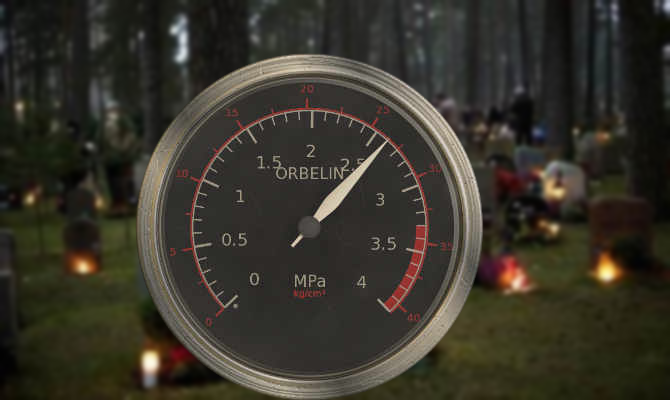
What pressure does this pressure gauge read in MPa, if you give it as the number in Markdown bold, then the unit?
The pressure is **2.6** MPa
